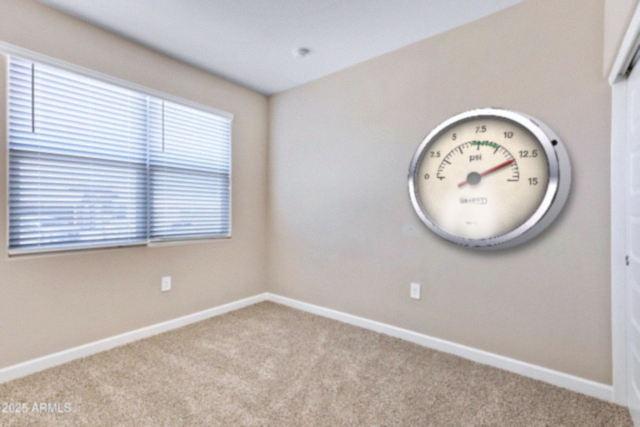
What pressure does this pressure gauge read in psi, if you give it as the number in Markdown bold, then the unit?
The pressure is **12.5** psi
